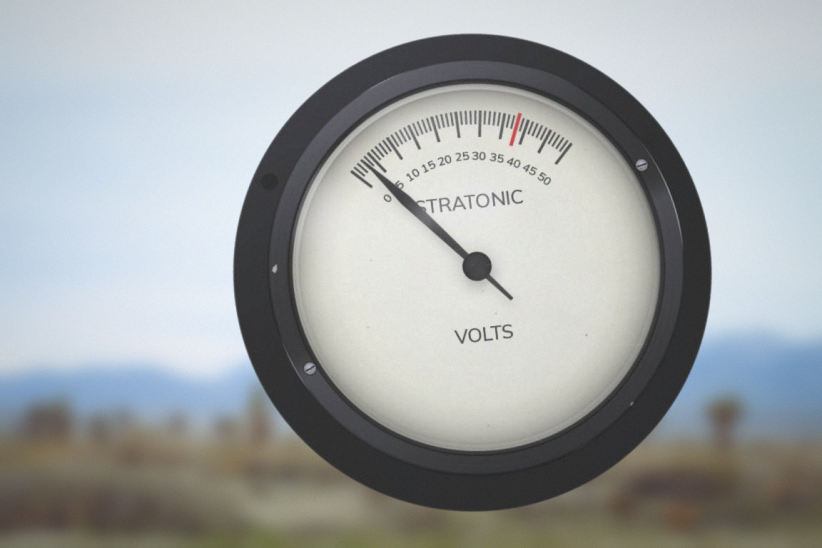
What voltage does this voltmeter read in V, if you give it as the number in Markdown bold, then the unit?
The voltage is **3** V
